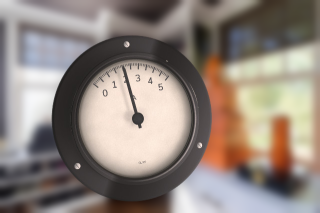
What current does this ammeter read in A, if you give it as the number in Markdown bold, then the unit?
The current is **2** A
